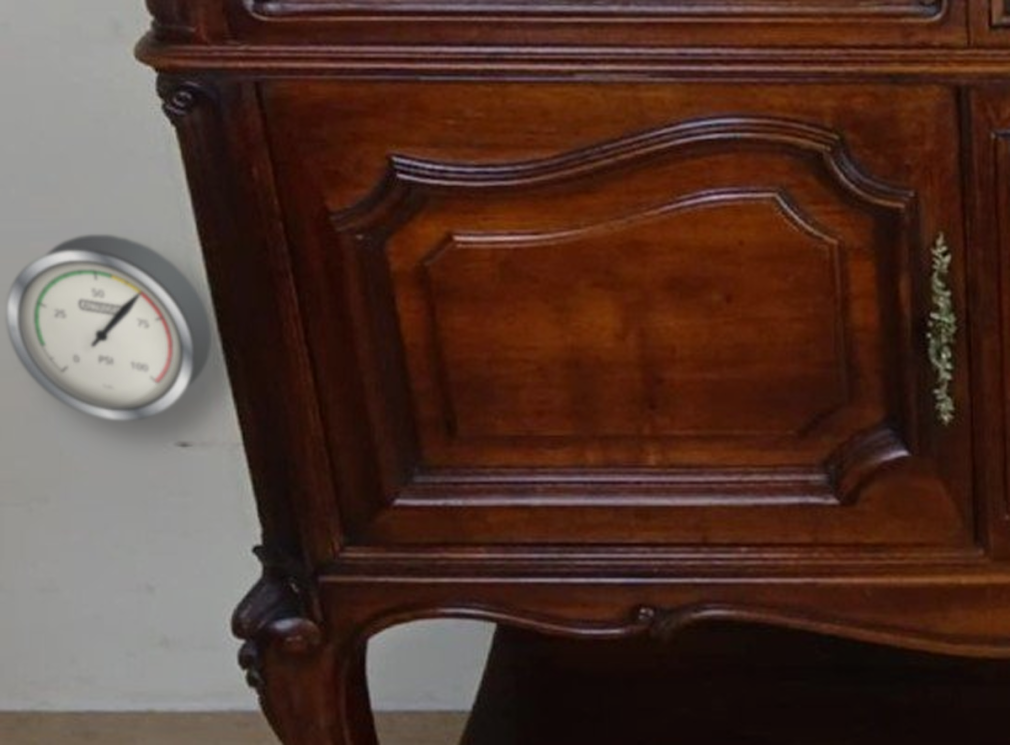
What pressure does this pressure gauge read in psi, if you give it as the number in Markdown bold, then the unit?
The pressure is **65** psi
